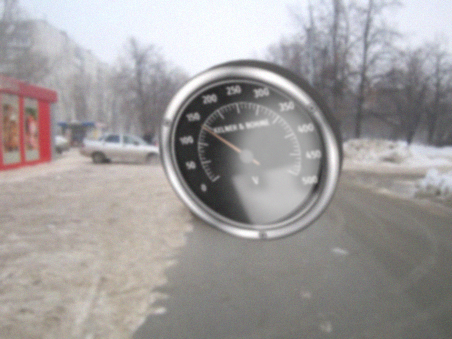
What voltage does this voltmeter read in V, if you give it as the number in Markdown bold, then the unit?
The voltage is **150** V
